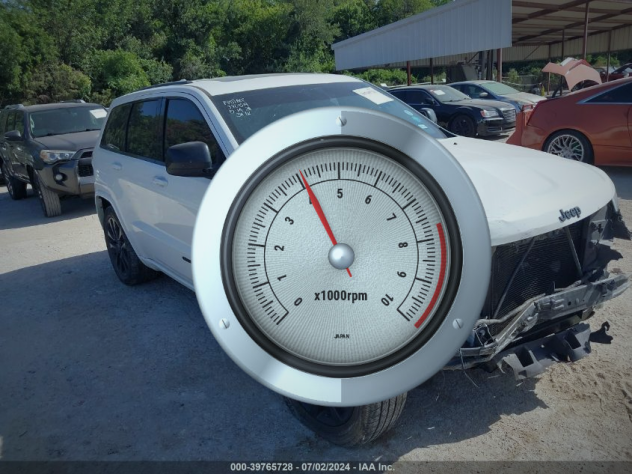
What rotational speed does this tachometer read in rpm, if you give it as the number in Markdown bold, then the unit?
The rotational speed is **4100** rpm
